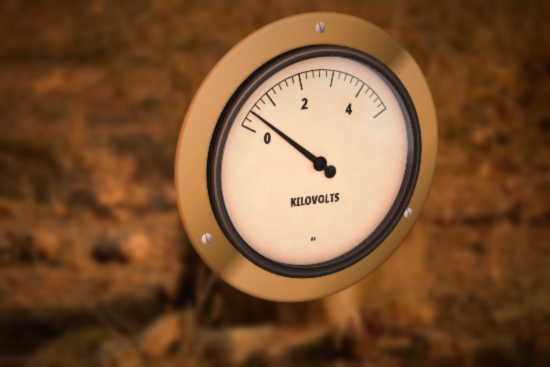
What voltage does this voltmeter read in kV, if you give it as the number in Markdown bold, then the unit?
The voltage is **0.4** kV
